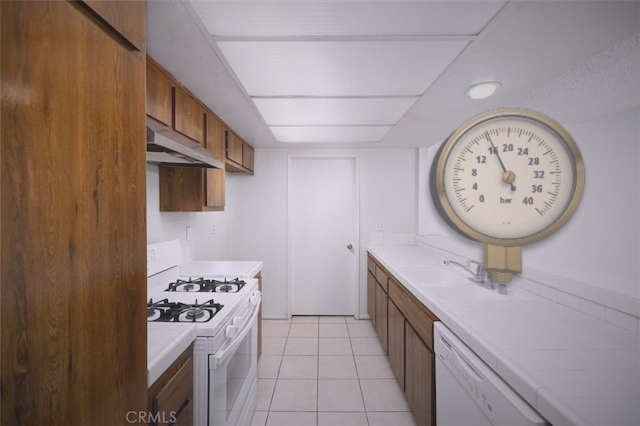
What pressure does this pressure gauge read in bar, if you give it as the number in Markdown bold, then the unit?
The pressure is **16** bar
